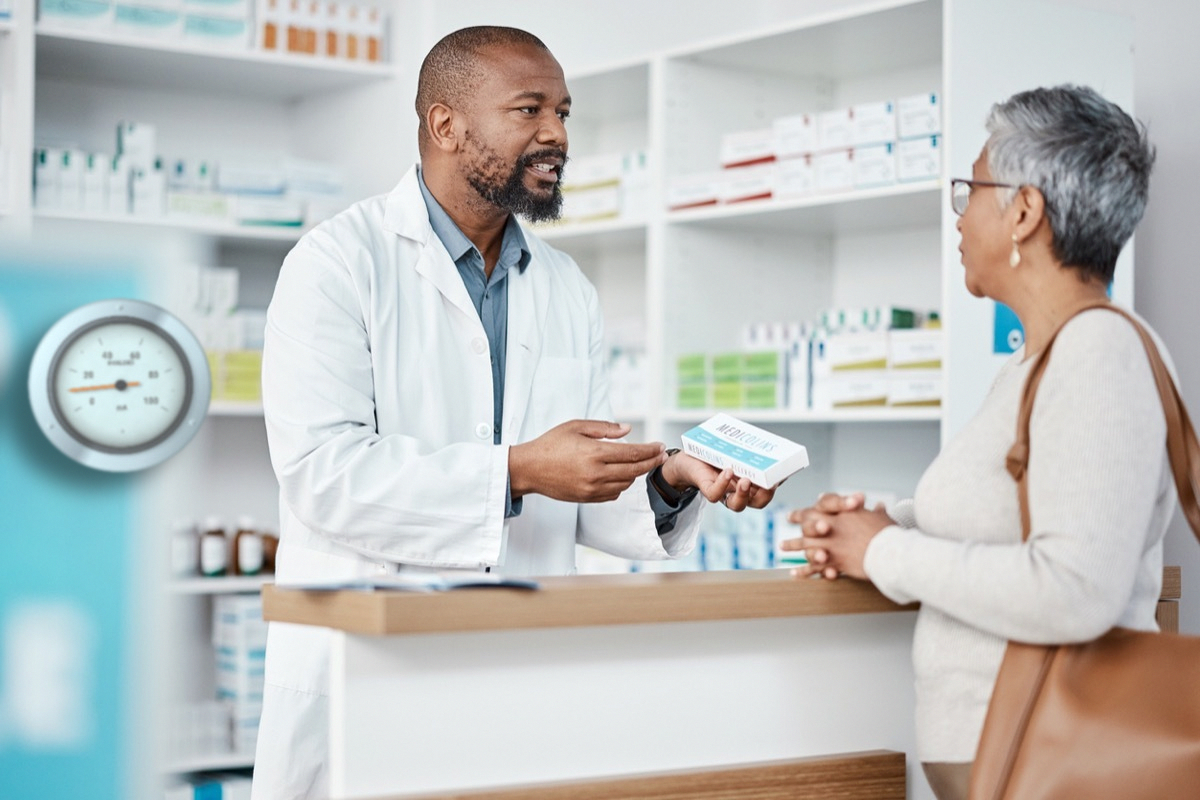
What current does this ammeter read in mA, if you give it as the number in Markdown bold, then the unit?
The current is **10** mA
